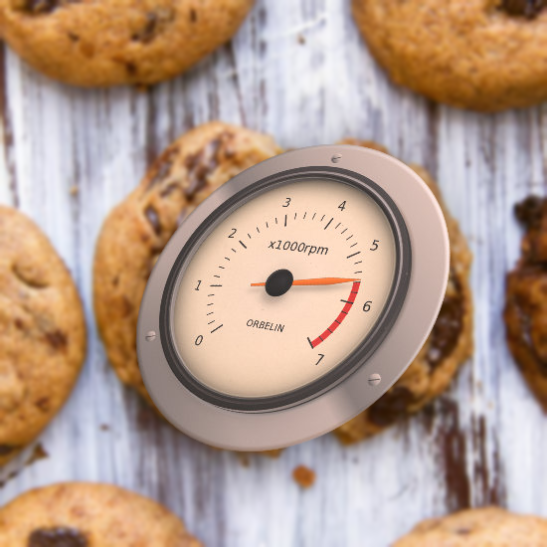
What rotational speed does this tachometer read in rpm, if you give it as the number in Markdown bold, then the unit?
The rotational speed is **5600** rpm
